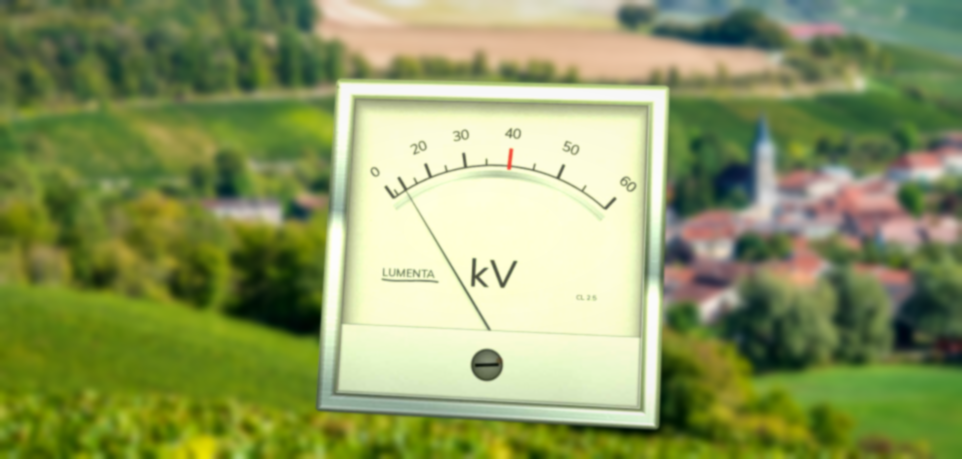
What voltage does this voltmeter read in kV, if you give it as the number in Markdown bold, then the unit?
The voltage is **10** kV
